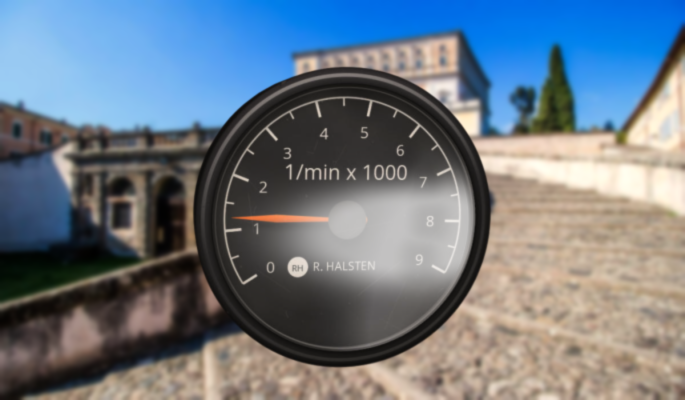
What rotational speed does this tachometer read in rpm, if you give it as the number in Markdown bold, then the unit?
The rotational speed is **1250** rpm
